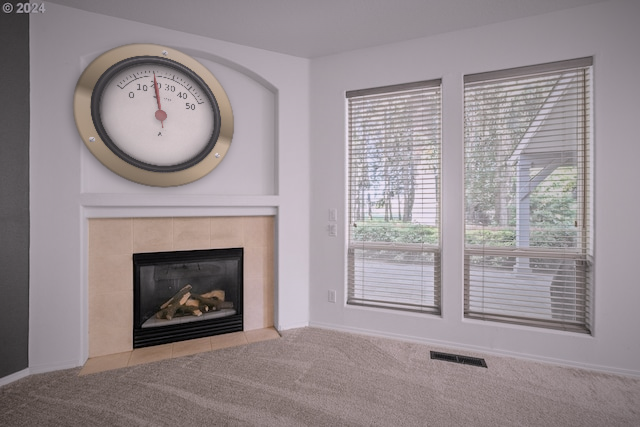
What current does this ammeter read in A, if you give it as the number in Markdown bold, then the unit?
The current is **20** A
